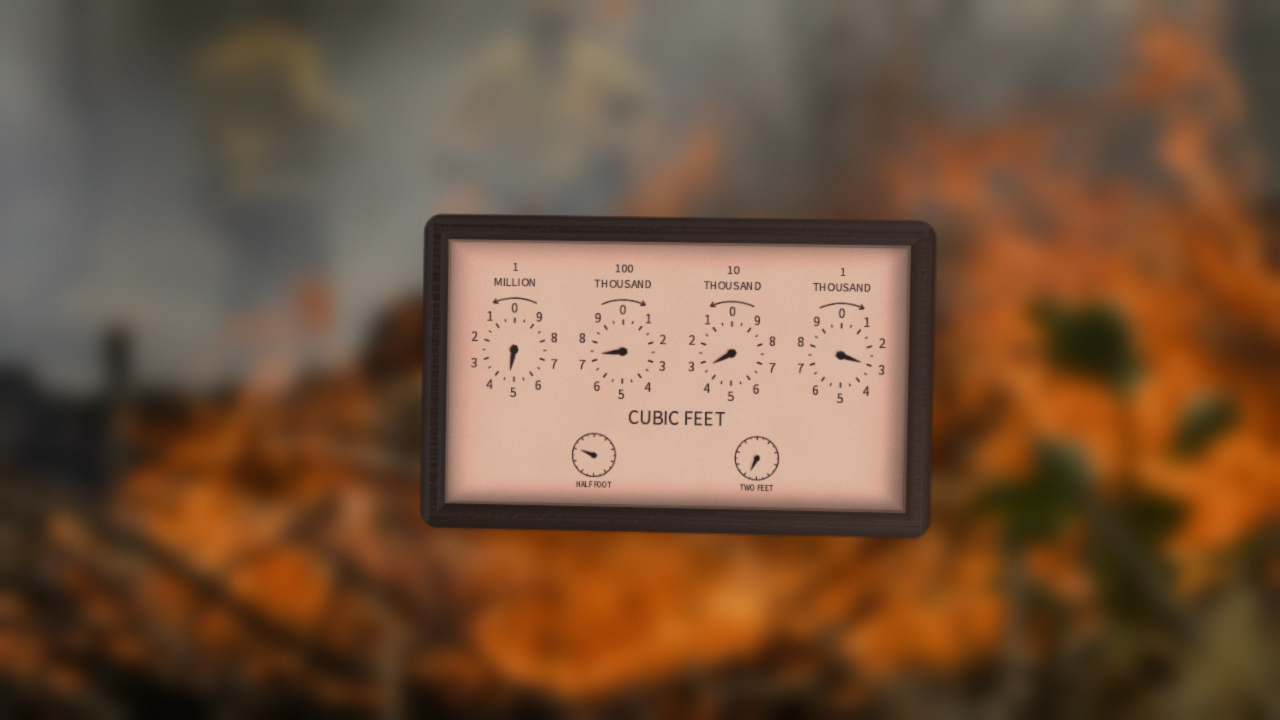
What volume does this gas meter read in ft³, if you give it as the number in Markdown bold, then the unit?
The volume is **473300** ft³
